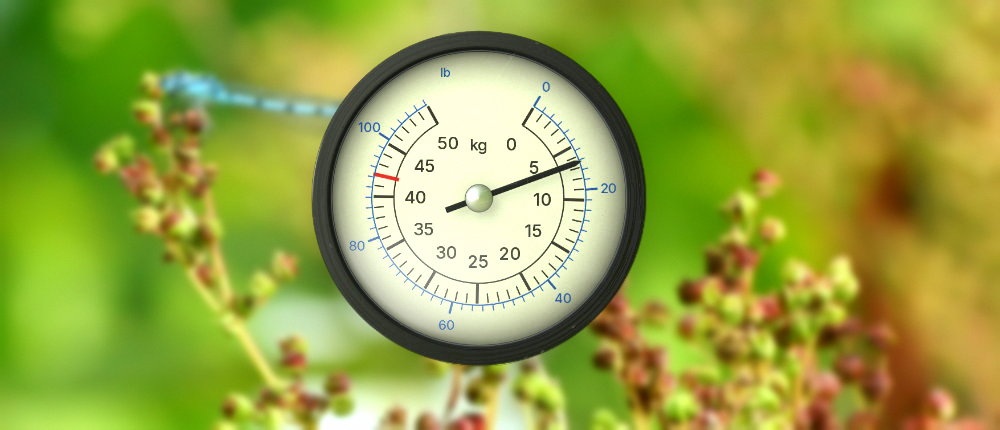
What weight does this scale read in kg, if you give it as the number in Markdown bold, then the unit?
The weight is **6.5** kg
